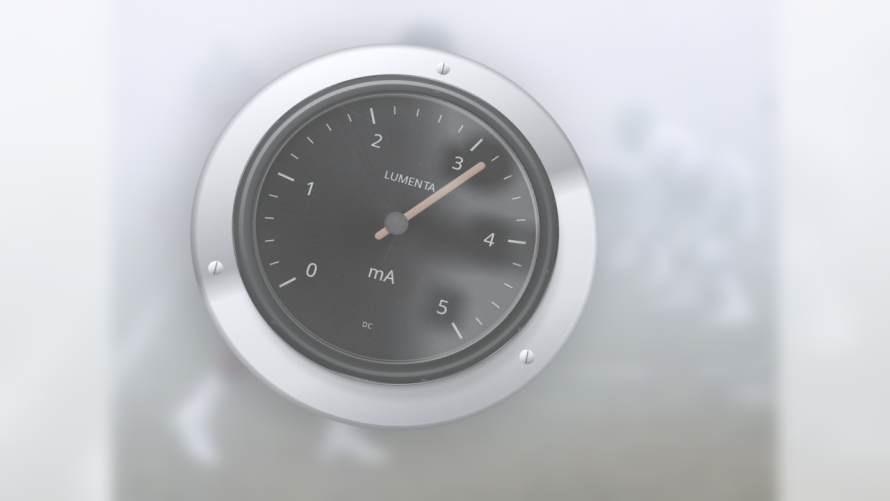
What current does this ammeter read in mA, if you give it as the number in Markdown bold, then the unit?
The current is **3.2** mA
